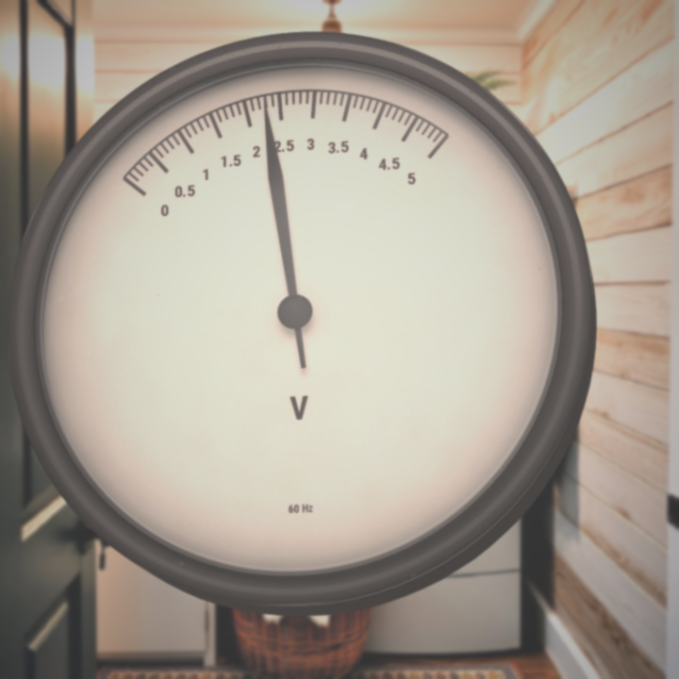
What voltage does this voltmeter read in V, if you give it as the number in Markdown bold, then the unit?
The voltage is **2.3** V
